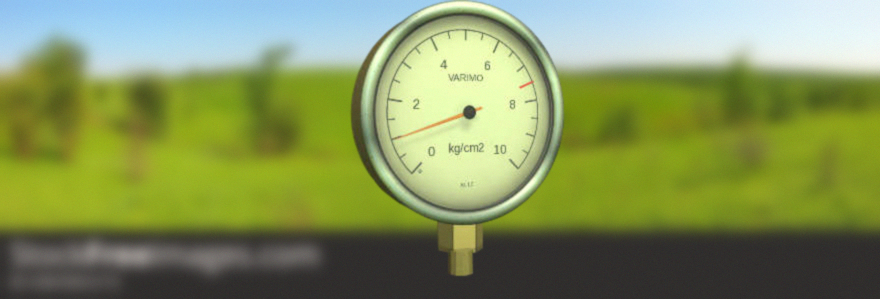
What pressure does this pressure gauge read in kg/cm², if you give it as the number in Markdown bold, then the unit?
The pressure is **1** kg/cm²
